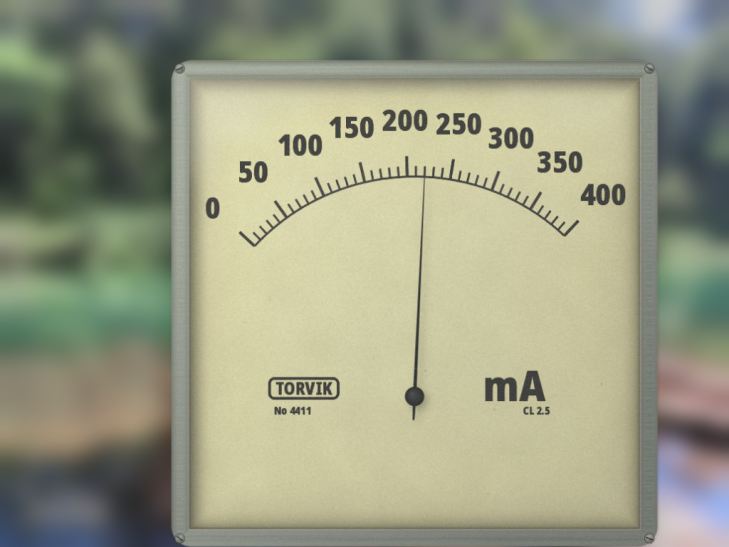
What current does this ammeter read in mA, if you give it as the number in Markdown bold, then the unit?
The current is **220** mA
